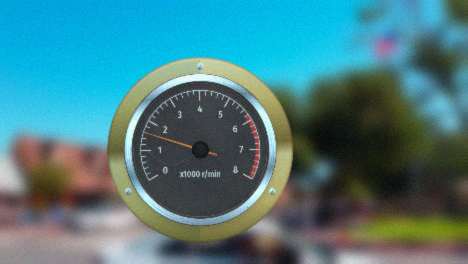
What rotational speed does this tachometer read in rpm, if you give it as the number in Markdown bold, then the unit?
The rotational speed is **1600** rpm
